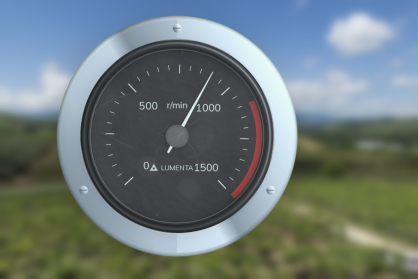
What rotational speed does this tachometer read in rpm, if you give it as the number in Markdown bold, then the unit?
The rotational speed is **900** rpm
